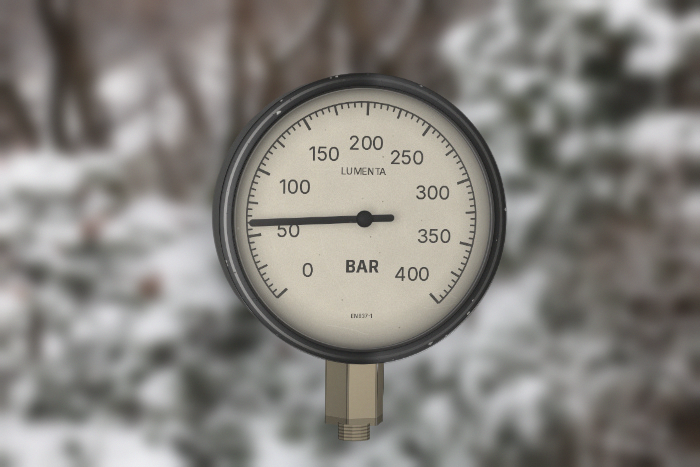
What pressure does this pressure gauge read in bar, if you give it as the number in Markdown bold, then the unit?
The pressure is **60** bar
